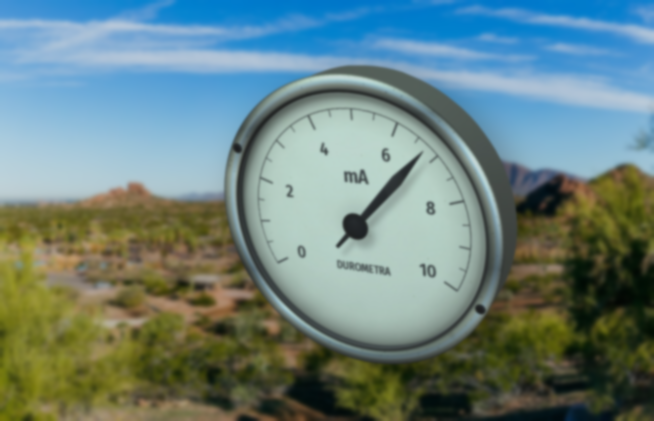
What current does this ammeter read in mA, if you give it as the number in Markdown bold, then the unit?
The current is **6.75** mA
